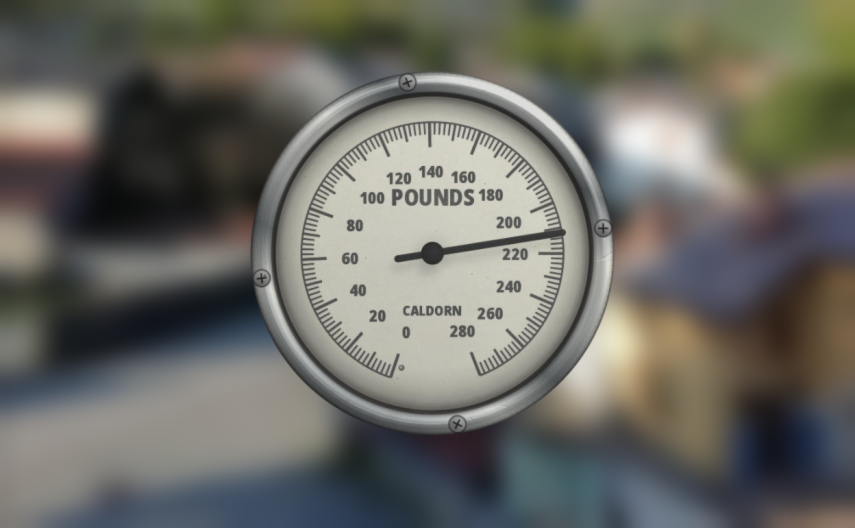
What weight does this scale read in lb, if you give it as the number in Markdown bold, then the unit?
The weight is **212** lb
